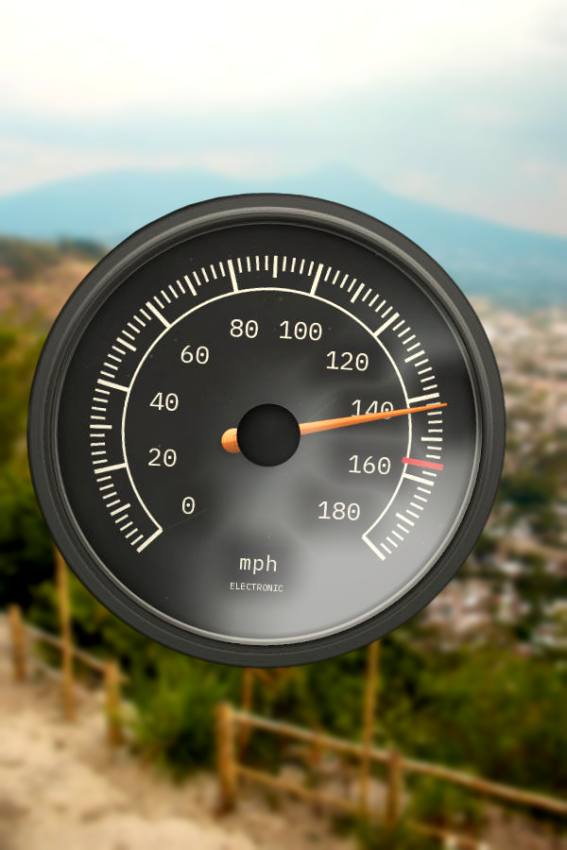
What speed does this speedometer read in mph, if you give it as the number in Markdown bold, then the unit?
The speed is **142** mph
